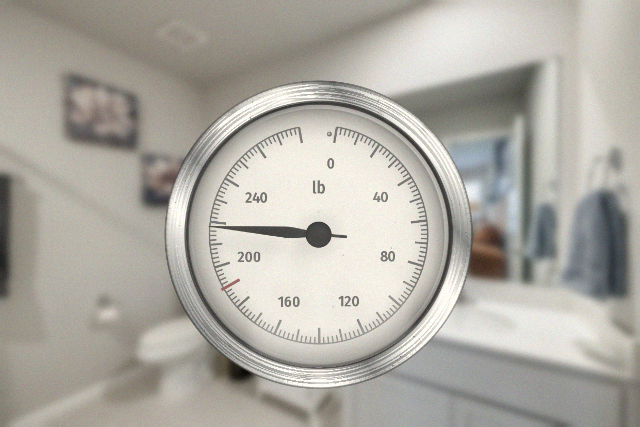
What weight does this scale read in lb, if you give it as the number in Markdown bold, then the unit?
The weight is **218** lb
